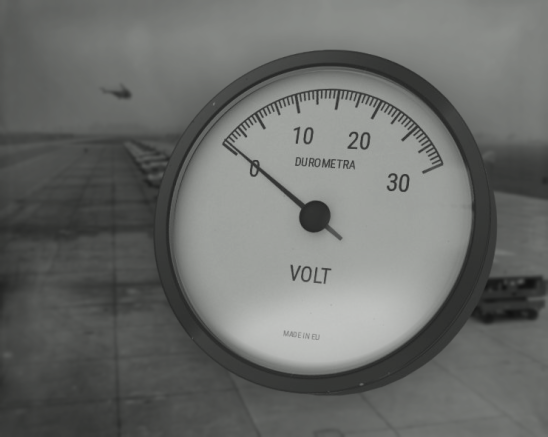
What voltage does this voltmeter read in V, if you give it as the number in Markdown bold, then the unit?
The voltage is **0.5** V
